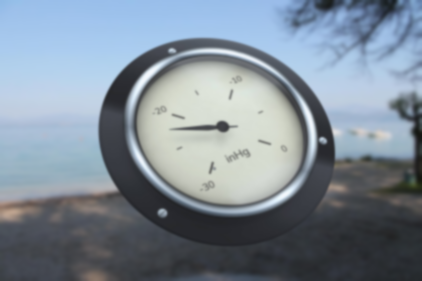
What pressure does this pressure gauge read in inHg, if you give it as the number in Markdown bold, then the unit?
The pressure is **-22.5** inHg
